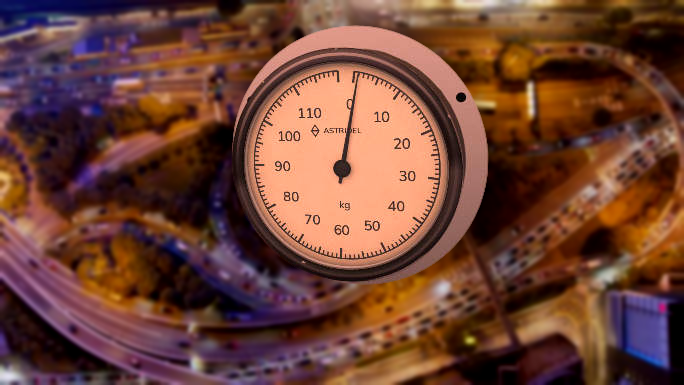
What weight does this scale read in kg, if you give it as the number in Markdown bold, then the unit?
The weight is **1** kg
